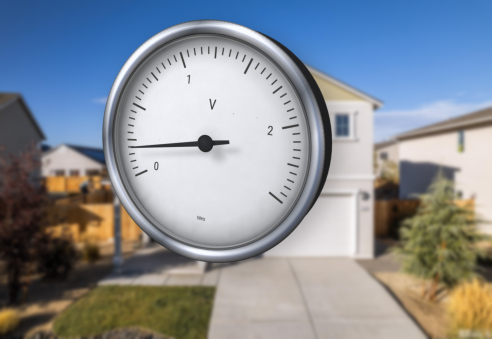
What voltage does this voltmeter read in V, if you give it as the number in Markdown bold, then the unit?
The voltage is **0.2** V
